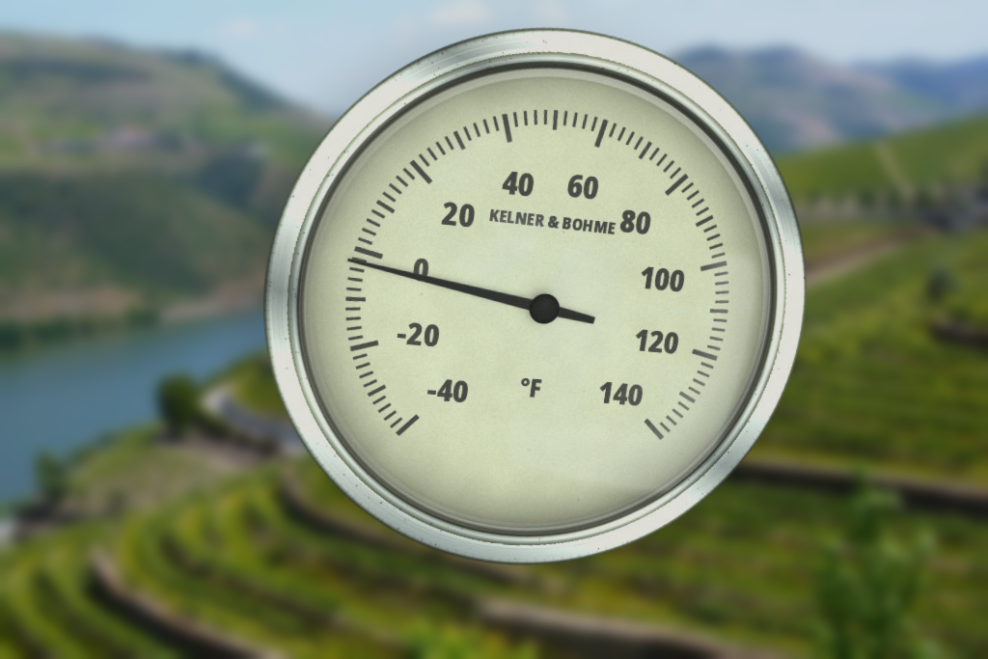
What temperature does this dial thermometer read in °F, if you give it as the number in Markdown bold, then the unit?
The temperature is **-2** °F
